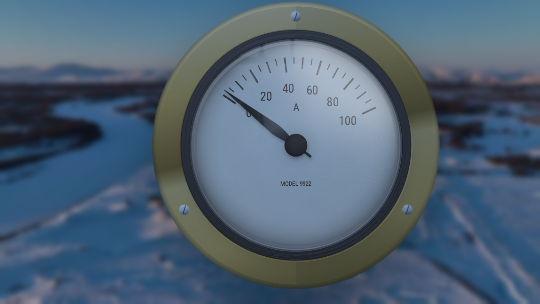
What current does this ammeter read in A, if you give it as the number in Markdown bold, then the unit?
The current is **2.5** A
